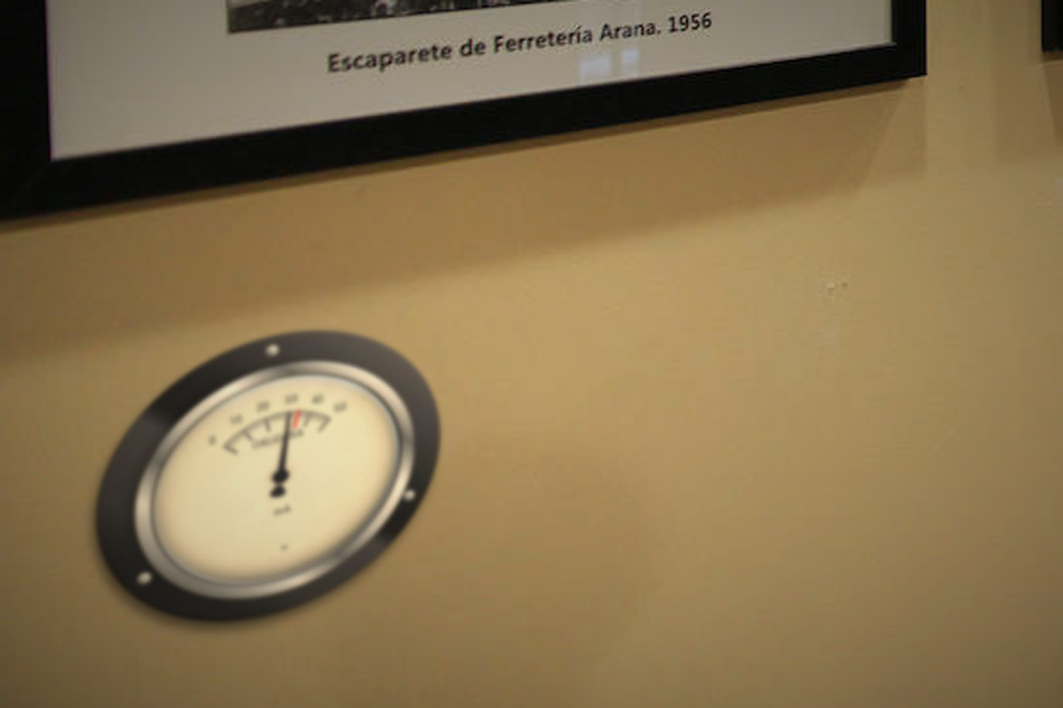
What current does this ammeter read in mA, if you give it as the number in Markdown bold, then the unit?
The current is **30** mA
